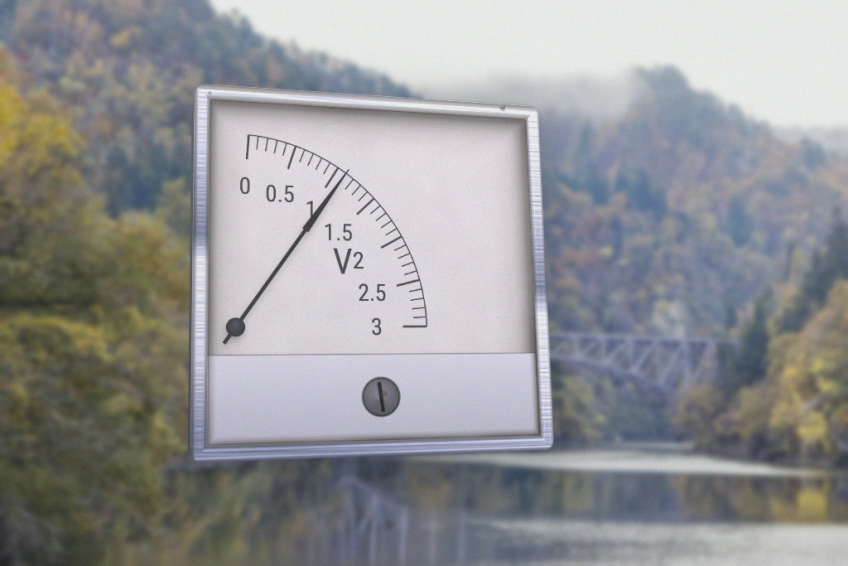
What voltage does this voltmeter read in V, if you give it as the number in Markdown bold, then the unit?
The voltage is **1.1** V
